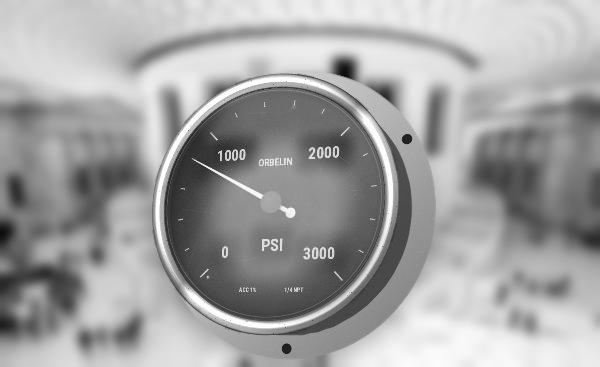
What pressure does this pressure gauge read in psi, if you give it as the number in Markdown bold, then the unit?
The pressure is **800** psi
